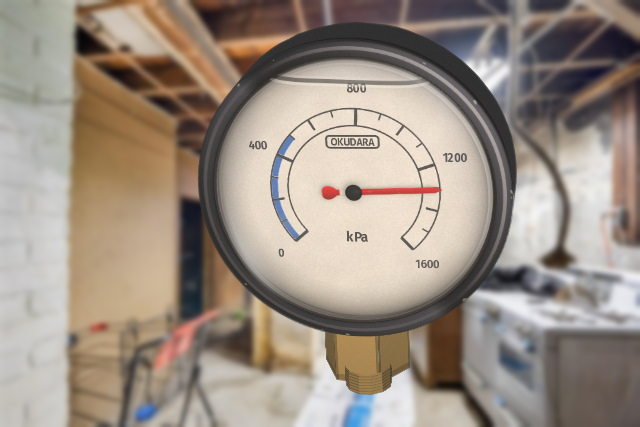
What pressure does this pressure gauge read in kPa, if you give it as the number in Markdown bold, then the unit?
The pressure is **1300** kPa
